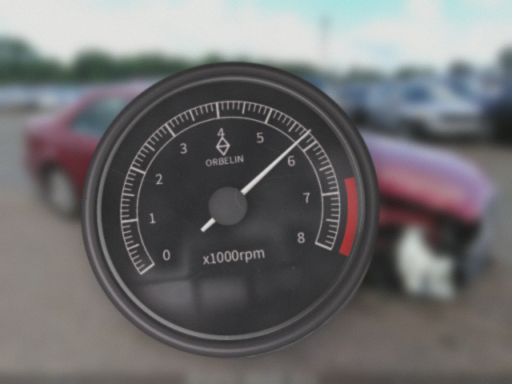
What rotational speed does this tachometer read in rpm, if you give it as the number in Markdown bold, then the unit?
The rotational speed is **5800** rpm
